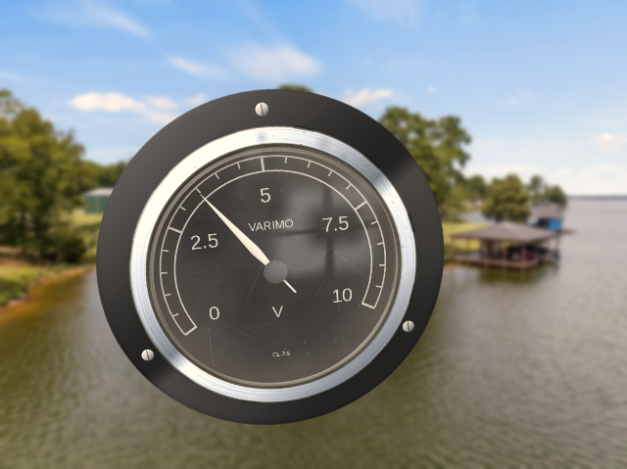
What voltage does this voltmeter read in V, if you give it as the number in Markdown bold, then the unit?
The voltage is **3.5** V
